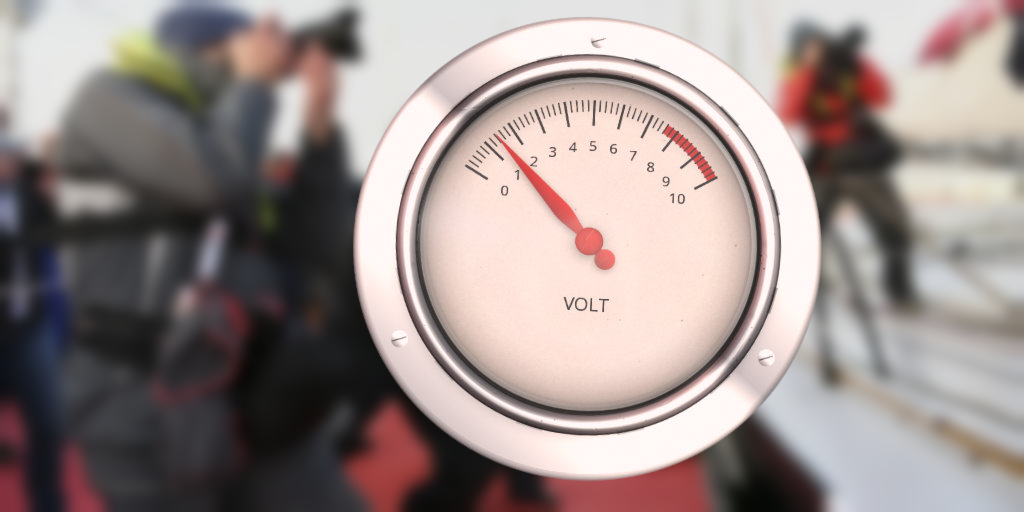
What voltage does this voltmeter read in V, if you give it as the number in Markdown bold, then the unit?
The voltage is **1.4** V
